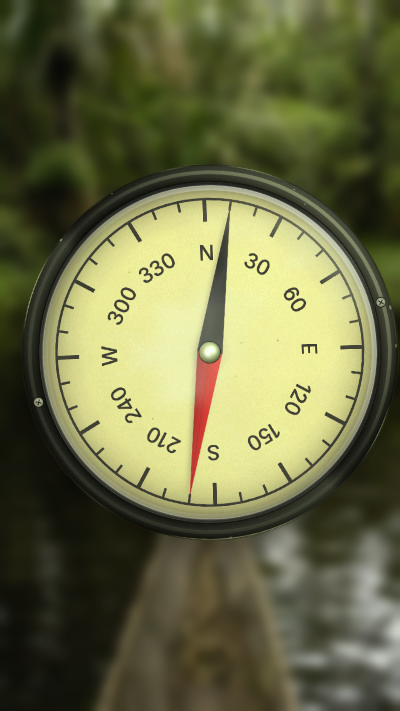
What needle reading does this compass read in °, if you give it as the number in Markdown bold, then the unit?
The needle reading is **190** °
